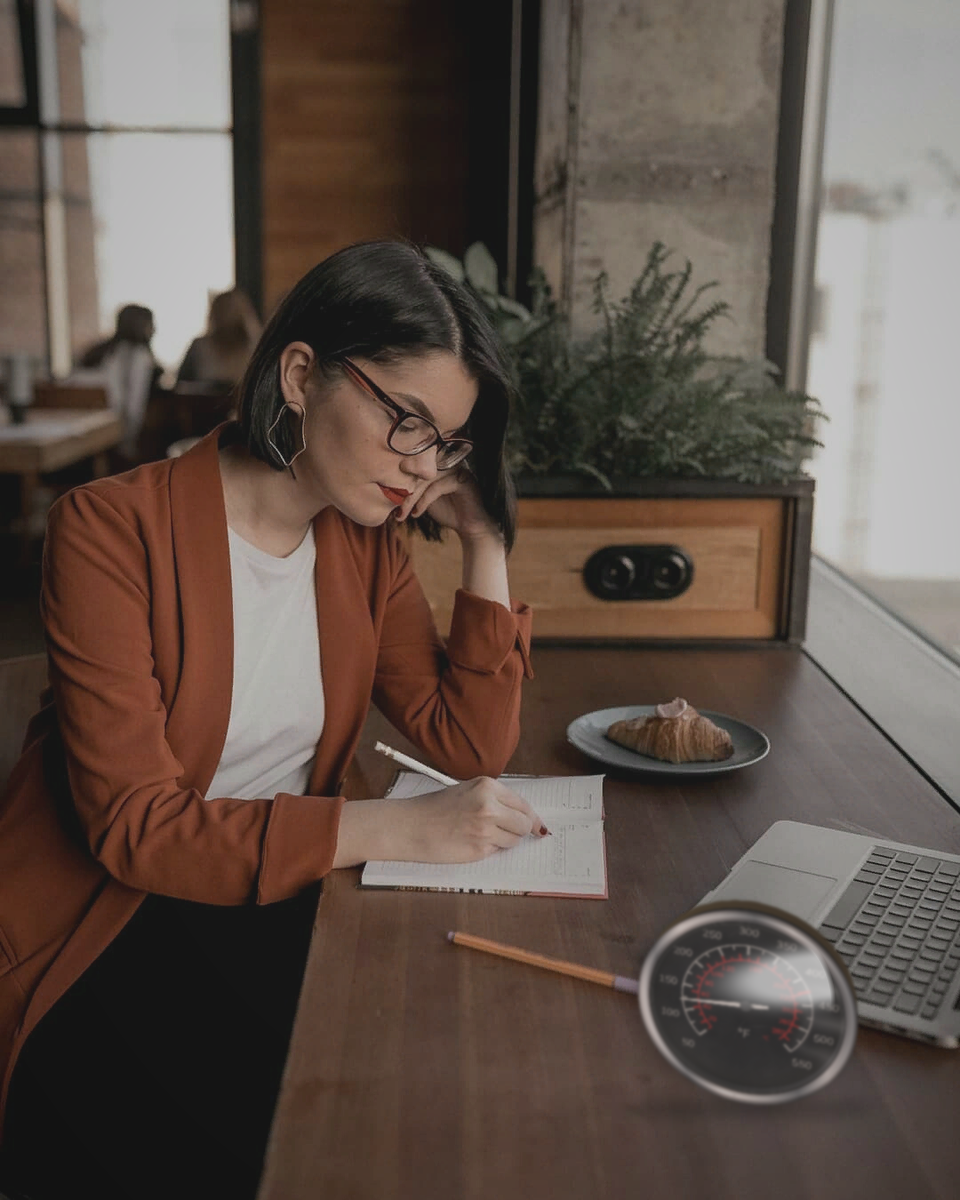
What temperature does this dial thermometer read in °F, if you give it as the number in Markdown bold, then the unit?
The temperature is **125** °F
